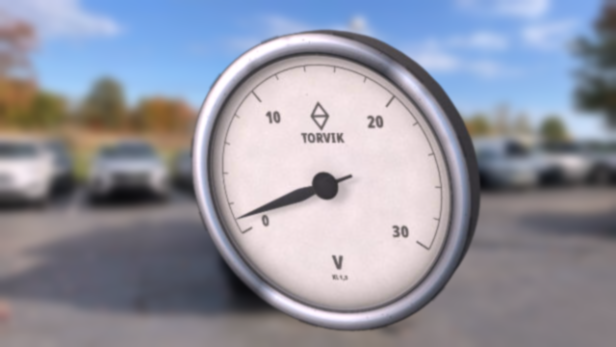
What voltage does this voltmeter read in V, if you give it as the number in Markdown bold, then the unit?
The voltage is **1** V
